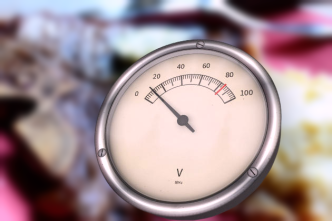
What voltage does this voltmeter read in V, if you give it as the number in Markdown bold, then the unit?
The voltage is **10** V
